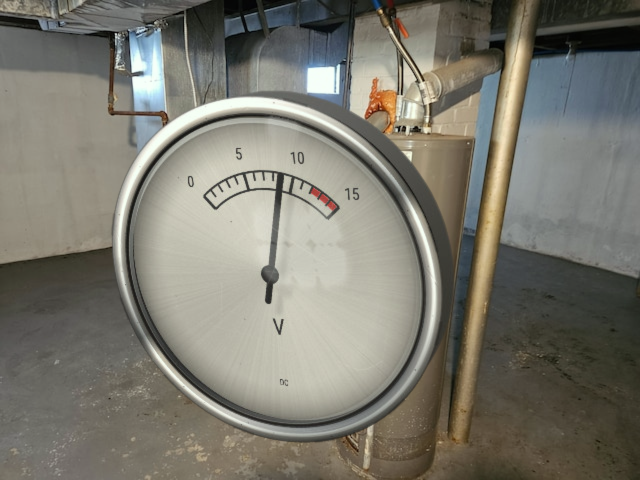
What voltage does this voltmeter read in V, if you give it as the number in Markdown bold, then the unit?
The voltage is **9** V
